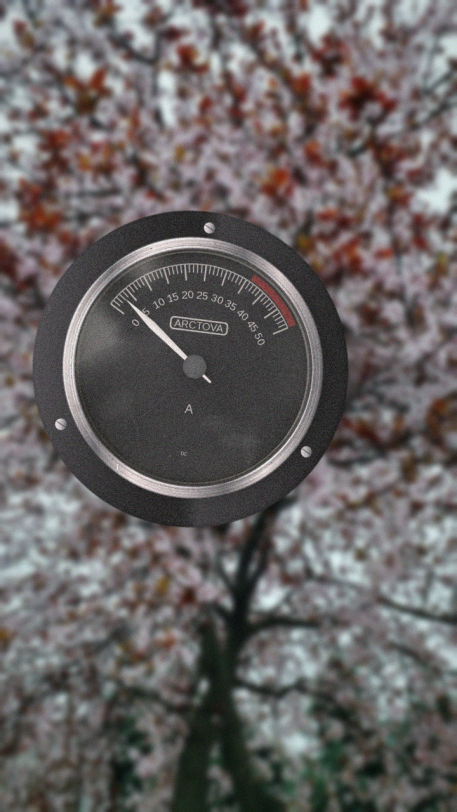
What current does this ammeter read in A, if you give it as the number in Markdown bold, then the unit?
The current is **3** A
